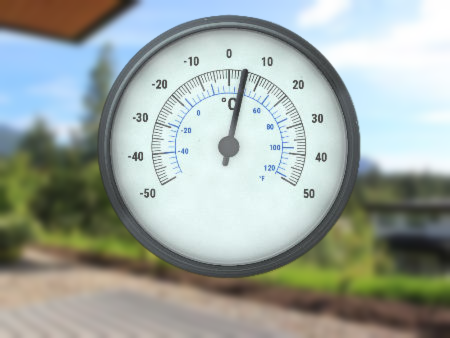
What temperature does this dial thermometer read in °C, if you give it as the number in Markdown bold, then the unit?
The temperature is **5** °C
